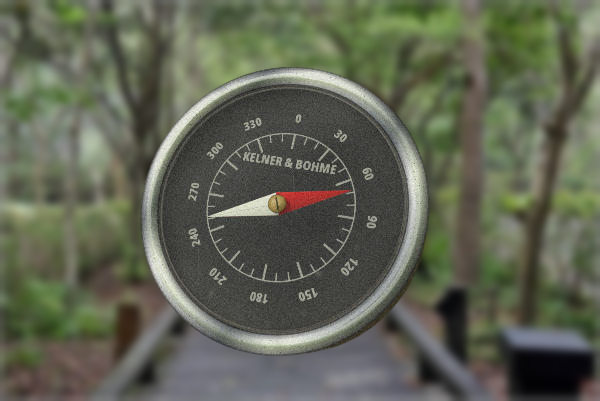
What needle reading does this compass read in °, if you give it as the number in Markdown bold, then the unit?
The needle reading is **70** °
